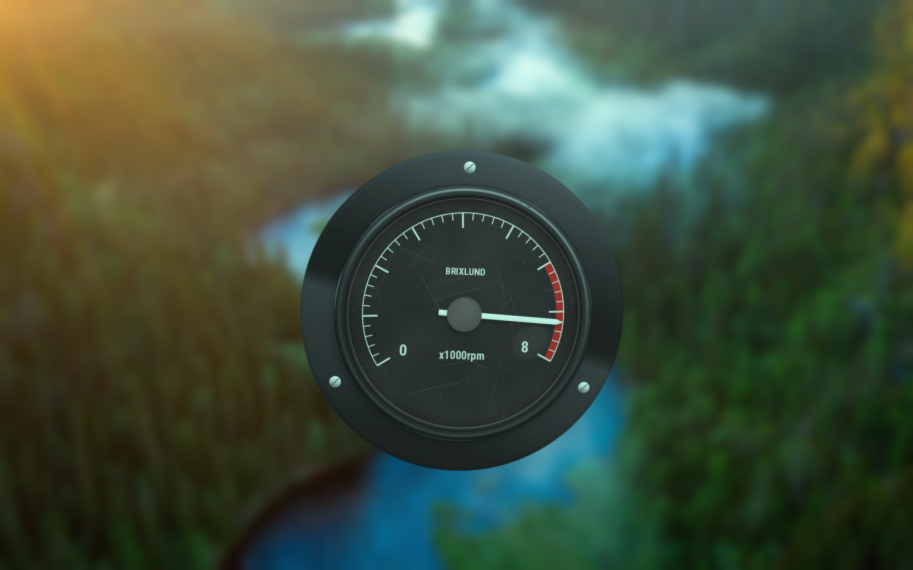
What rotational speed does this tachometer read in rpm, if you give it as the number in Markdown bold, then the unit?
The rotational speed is **7200** rpm
